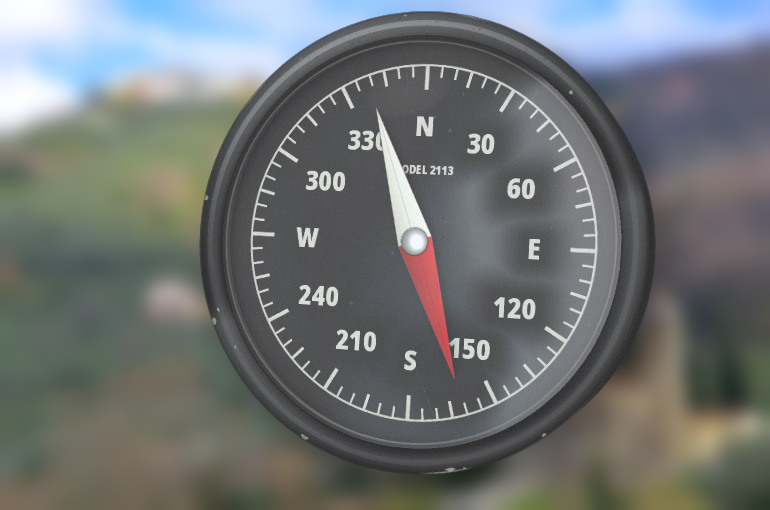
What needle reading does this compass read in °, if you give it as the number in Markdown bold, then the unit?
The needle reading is **160** °
